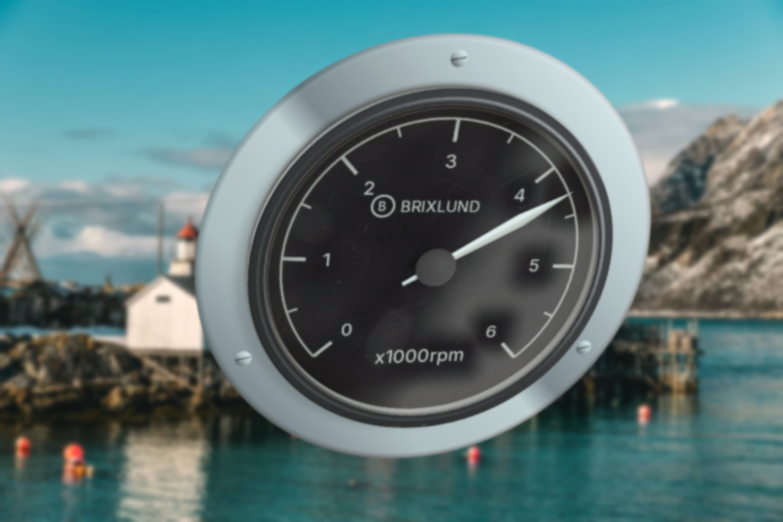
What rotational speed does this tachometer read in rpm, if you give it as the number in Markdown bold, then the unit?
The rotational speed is **4250** rpm
